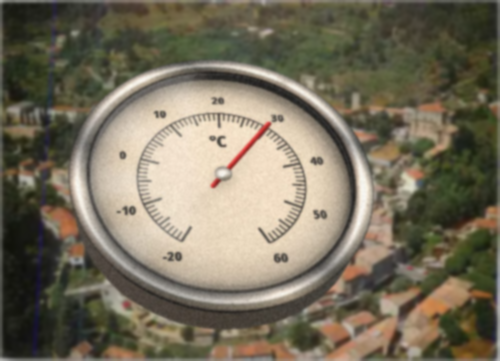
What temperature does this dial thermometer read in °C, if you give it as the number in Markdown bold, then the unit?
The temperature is **30** °C
